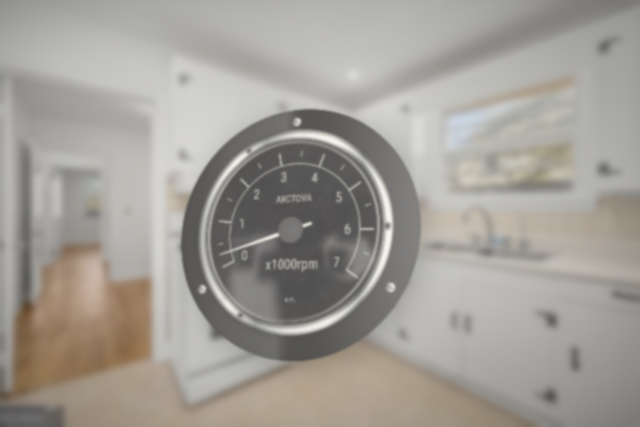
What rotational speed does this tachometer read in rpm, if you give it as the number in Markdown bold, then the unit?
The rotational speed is **250** rpm
